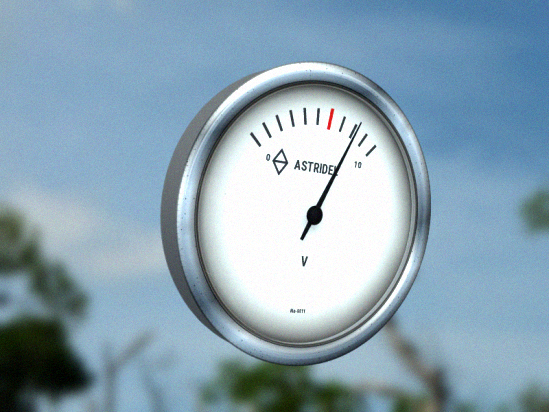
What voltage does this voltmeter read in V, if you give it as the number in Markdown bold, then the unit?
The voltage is **8** V
